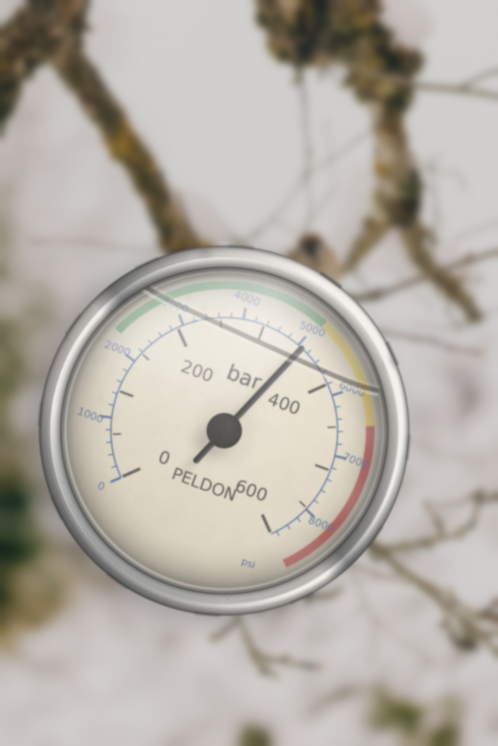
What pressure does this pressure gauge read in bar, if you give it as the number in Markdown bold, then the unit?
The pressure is **350** bar
